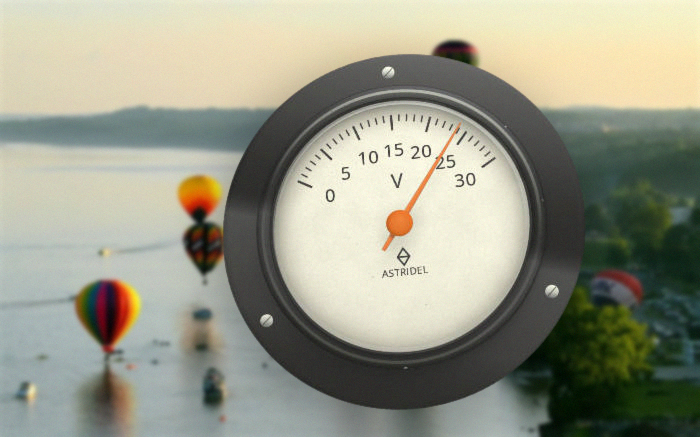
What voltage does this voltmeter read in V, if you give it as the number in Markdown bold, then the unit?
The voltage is **24** V
